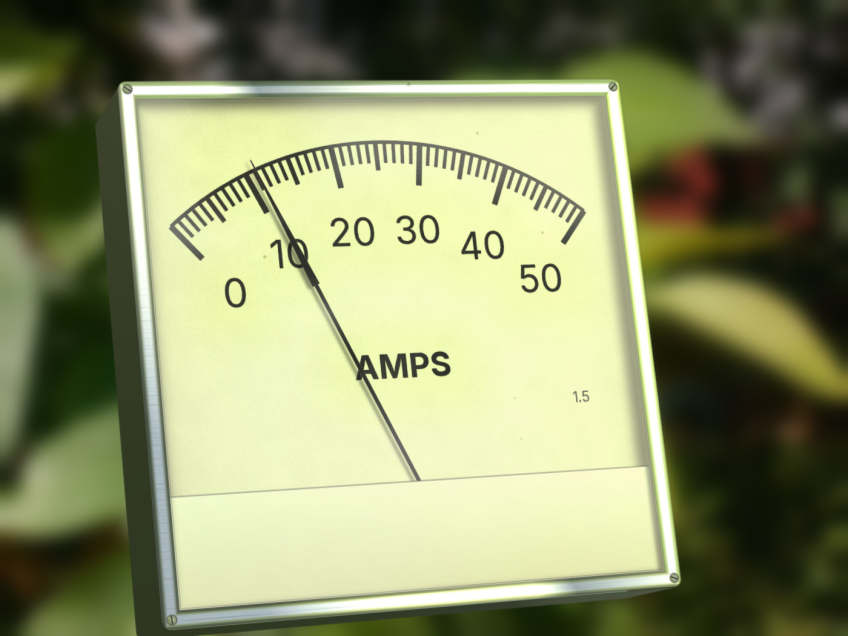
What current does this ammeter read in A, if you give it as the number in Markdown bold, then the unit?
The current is **11** A
